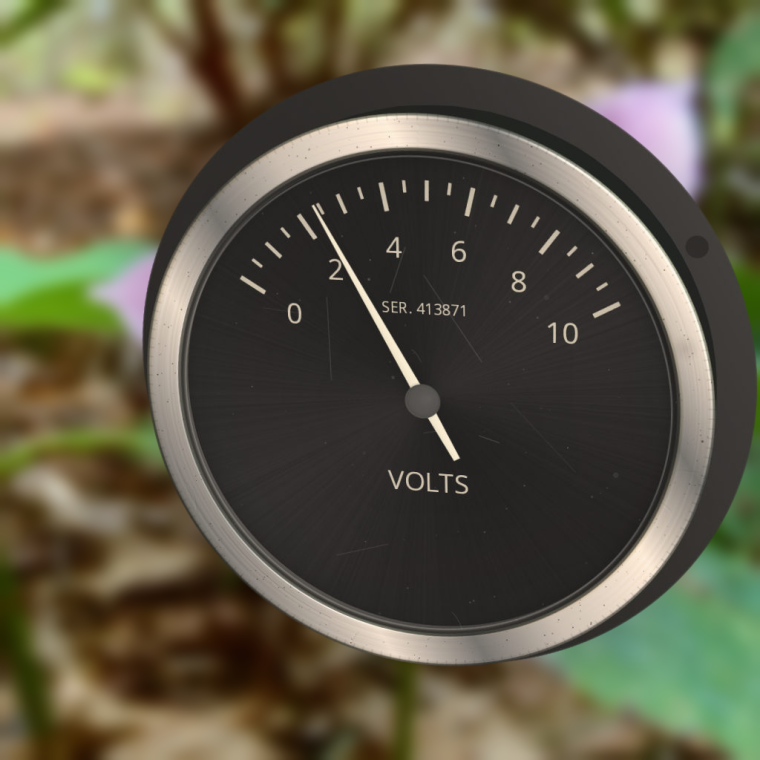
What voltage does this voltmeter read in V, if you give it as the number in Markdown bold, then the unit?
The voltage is **2.5** V
